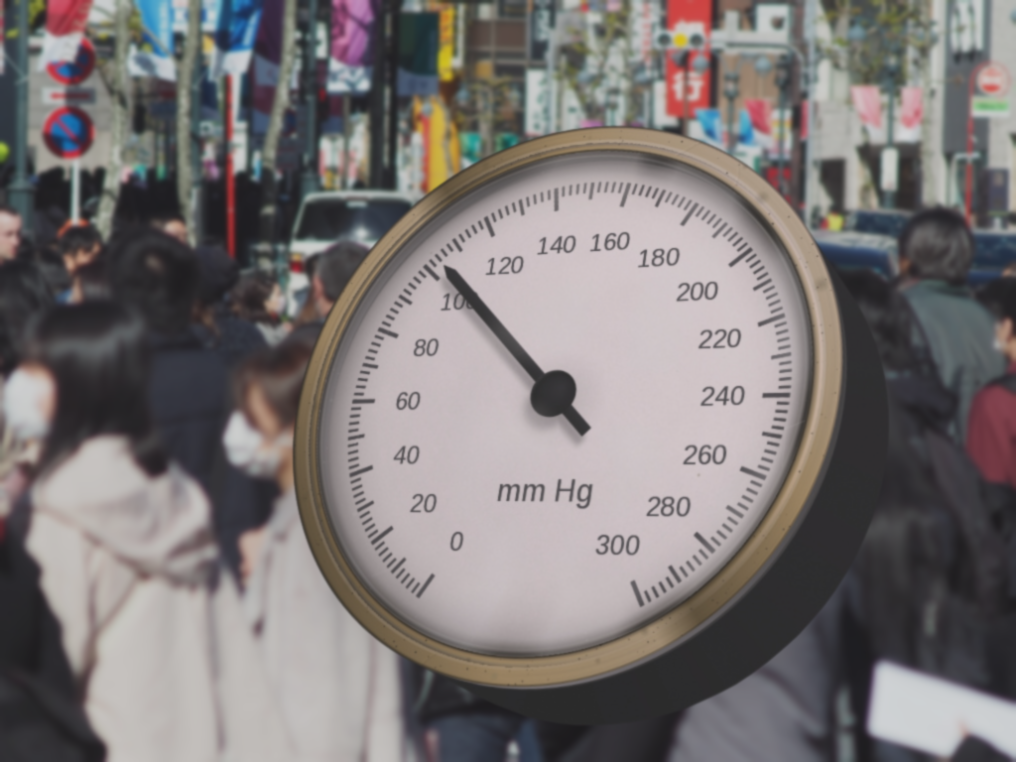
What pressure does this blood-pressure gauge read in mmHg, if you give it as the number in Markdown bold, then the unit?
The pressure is **104** mmHg
